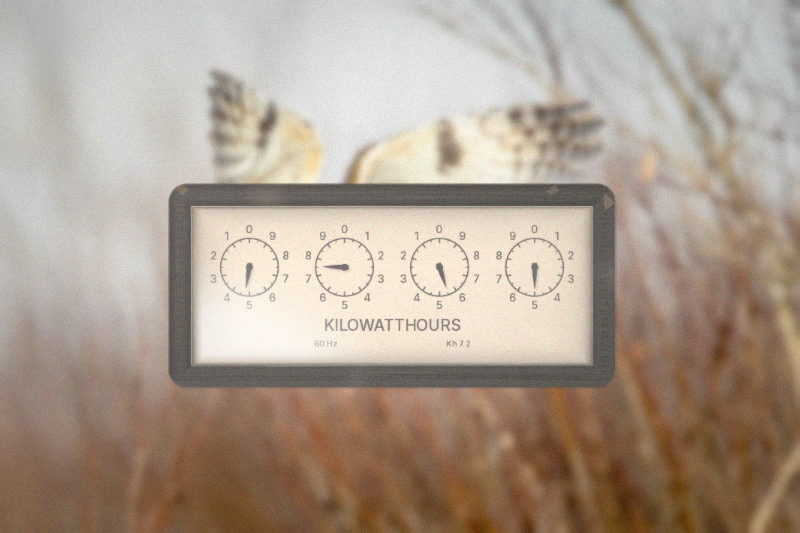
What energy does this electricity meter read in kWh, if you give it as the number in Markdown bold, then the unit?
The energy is **4755** kWh
